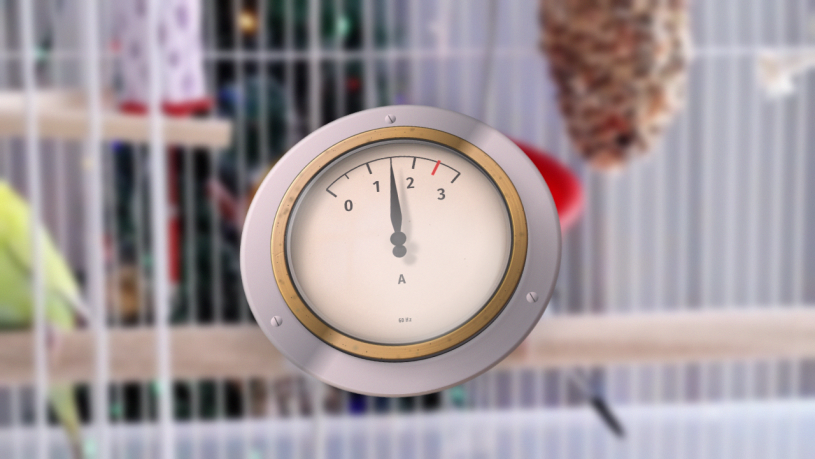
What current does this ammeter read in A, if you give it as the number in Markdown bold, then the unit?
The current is **1.5** A
